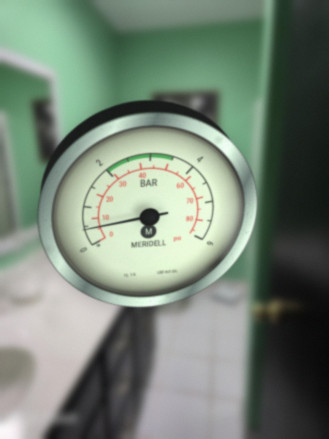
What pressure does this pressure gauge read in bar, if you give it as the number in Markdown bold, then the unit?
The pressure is **0.5** bar
